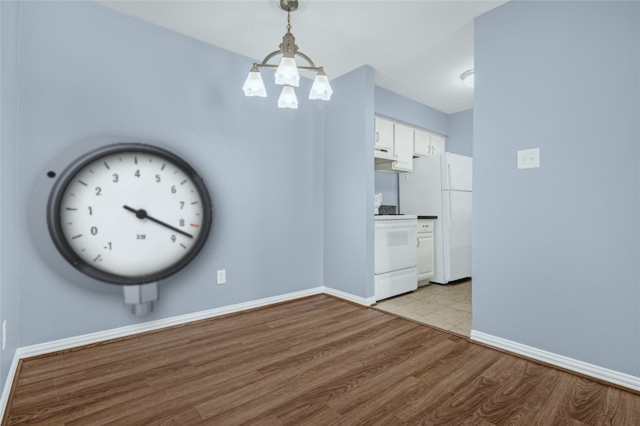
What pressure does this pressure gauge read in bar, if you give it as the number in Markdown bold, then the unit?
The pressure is **8.5** bar
